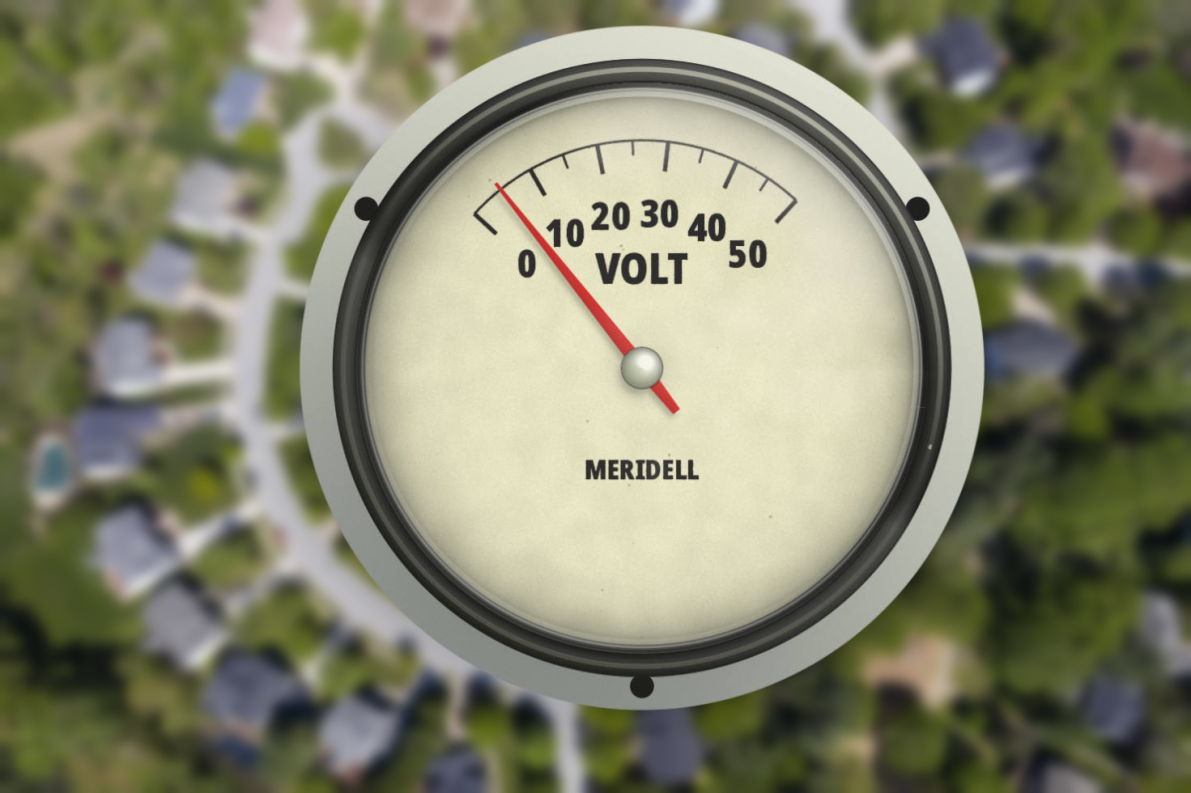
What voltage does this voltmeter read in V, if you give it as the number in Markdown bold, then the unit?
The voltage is **5** V
